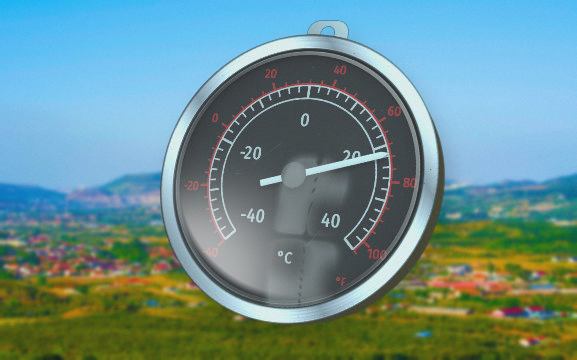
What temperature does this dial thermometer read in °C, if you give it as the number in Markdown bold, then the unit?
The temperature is **22** °C
